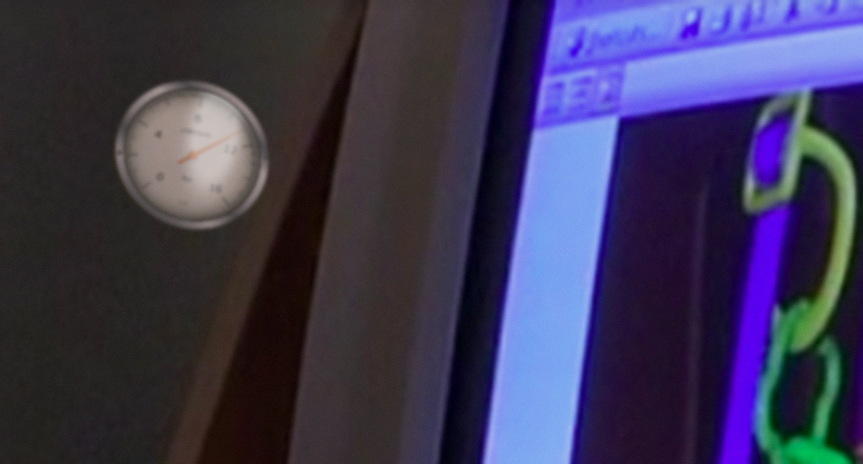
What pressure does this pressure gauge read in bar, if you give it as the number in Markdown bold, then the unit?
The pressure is **11** bar
